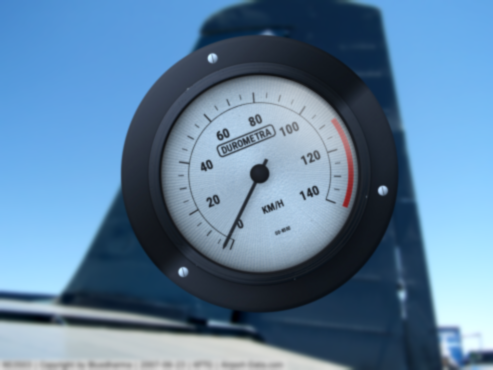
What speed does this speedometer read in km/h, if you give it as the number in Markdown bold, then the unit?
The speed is **2.5** km/h
